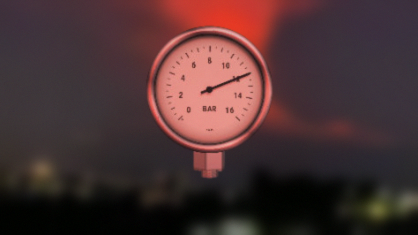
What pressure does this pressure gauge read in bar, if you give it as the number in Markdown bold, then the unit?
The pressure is **12** bar
